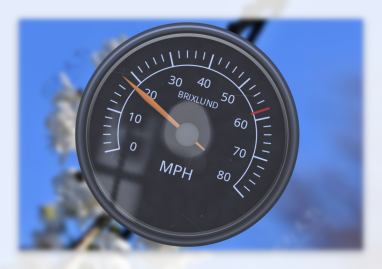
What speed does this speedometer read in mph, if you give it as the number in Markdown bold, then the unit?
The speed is **18** mph
